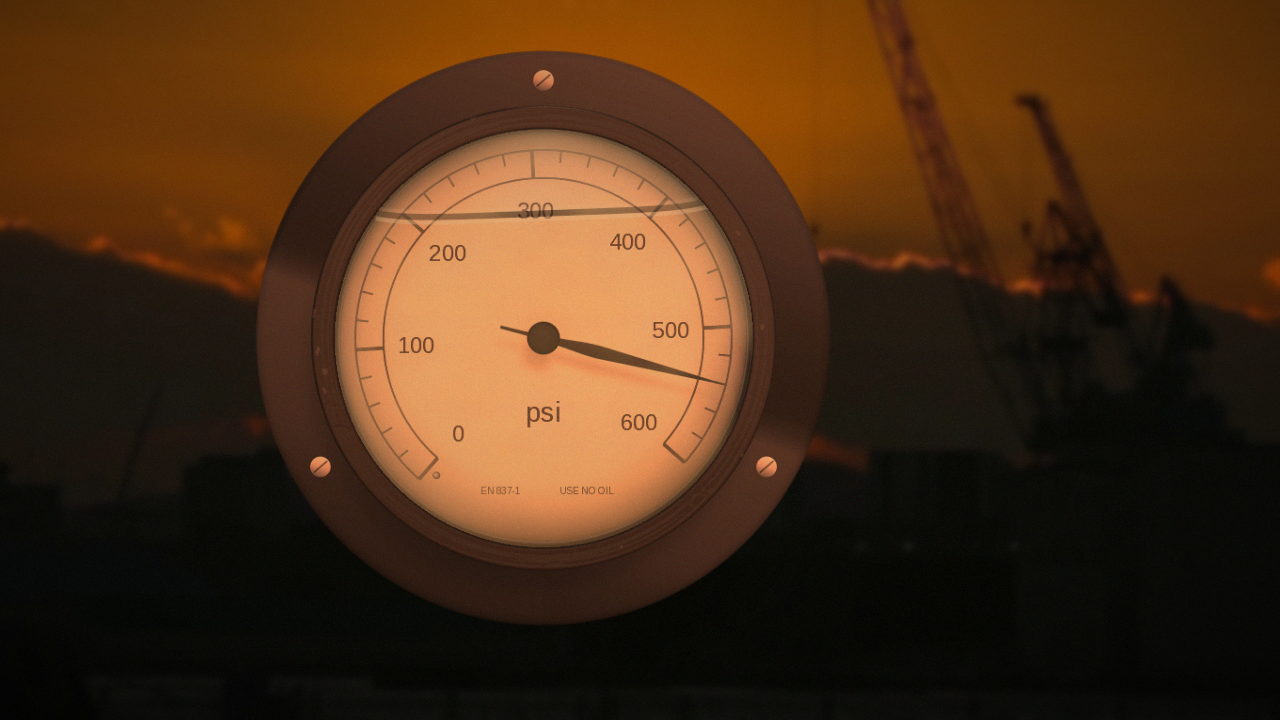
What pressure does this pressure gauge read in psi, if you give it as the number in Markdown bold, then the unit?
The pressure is **540** psi
